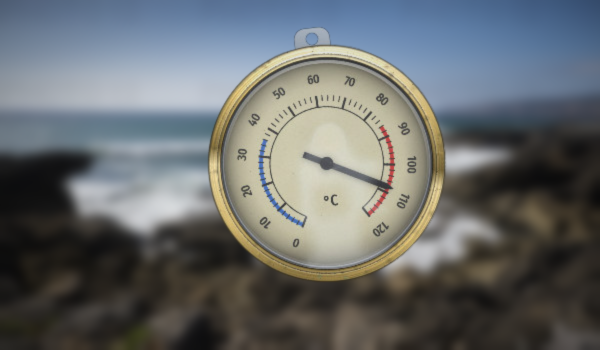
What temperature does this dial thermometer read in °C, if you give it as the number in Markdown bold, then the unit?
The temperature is **108** °C
